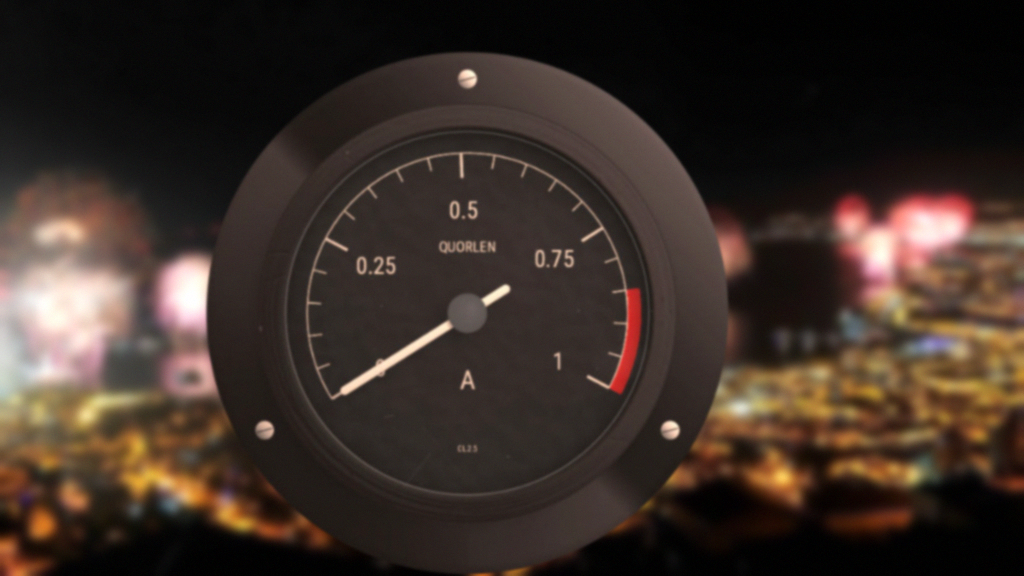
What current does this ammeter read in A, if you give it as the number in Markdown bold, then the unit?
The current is **0** A
